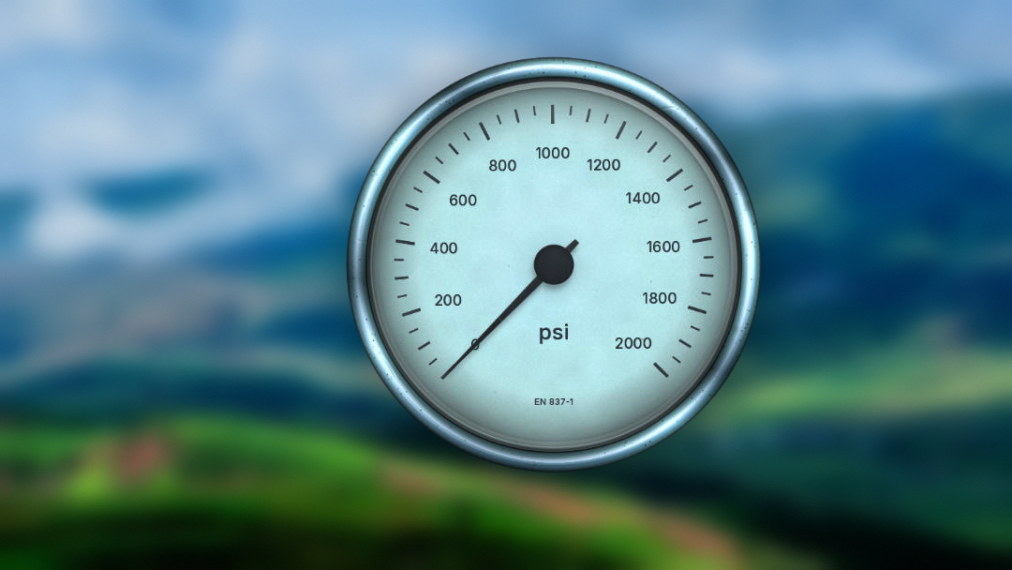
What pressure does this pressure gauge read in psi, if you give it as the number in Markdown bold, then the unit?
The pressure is **0** psi
